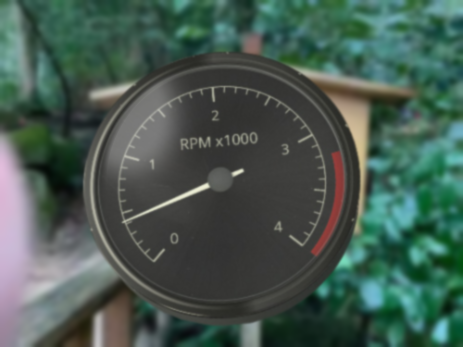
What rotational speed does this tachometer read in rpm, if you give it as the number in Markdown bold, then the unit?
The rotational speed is **400** rpm
